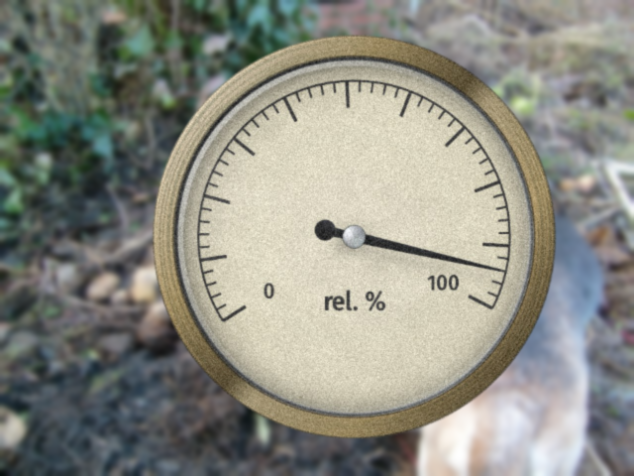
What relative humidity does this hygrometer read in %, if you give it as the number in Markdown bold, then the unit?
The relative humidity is **94** %
